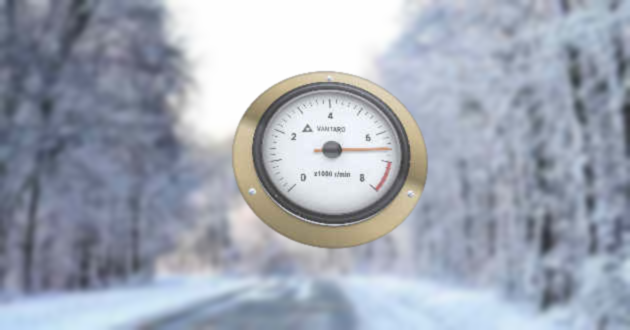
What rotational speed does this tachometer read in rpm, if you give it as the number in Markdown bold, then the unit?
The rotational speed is **6600** rpm
